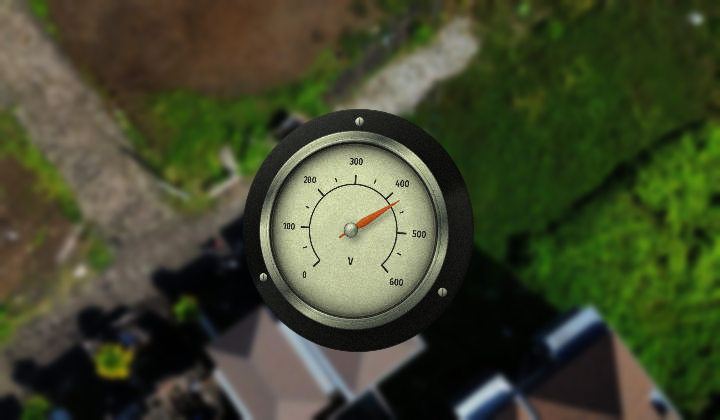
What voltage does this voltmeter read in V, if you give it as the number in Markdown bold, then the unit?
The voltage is **425** V
